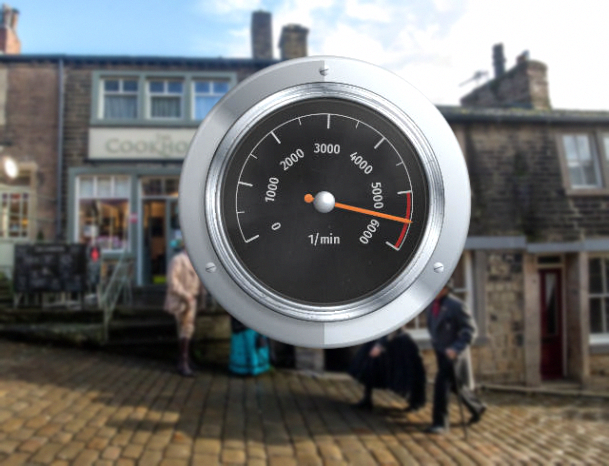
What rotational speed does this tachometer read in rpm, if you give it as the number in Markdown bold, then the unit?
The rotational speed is **5500** rpm
